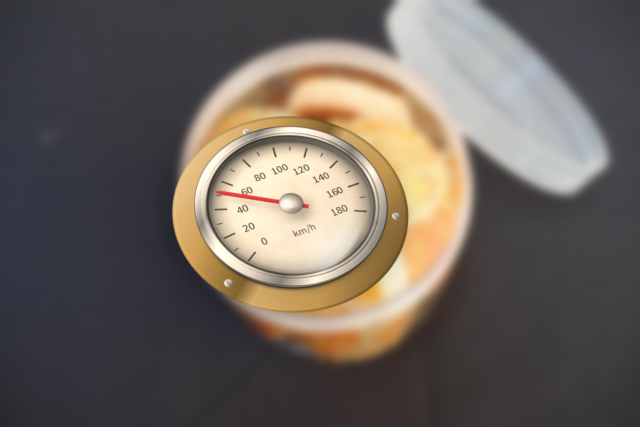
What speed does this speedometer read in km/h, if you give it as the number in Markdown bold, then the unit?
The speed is **50** km/h
